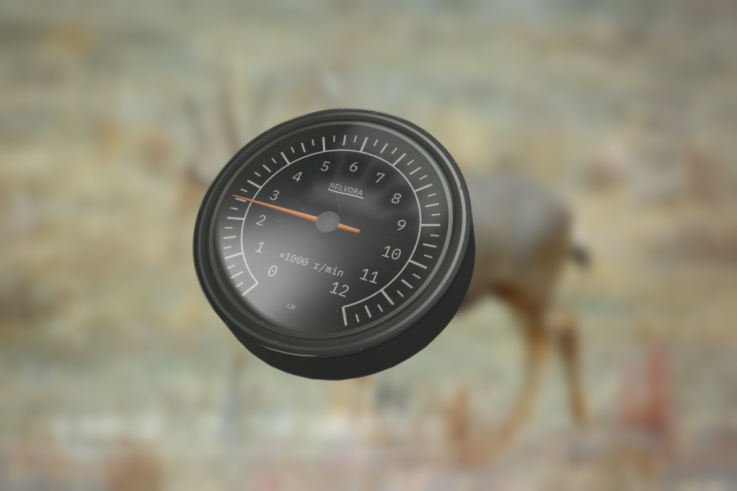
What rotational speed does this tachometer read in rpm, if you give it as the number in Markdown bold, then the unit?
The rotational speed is **2500** rpm
